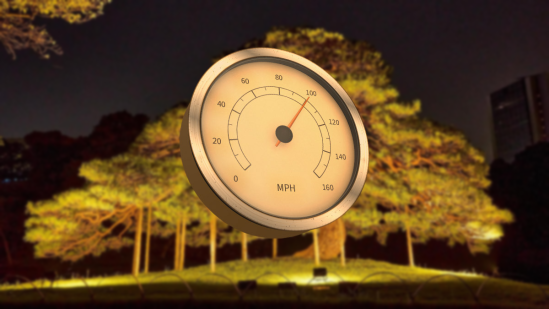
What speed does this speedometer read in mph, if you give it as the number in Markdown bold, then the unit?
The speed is **100** mph
